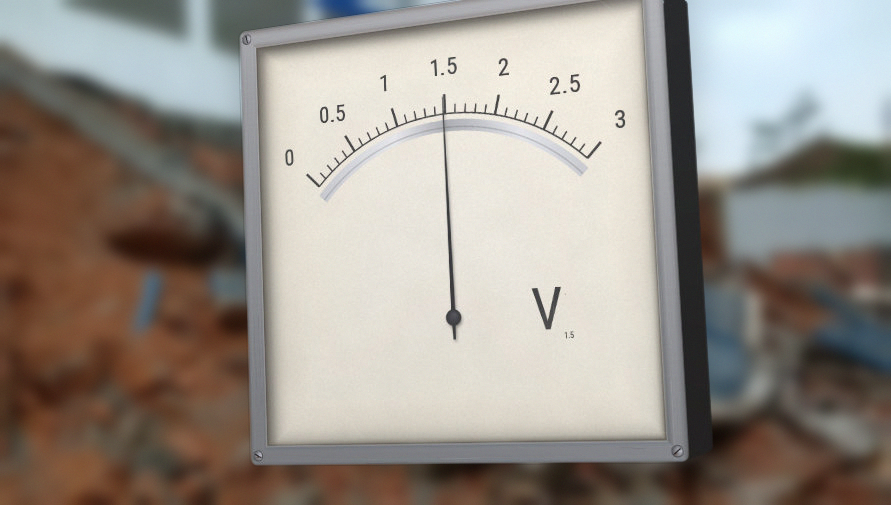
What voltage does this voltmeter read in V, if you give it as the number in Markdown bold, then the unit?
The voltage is **1.5** V
